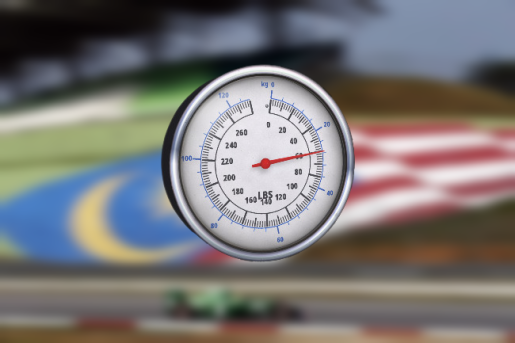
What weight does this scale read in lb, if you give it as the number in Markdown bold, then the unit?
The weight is **60** lb
